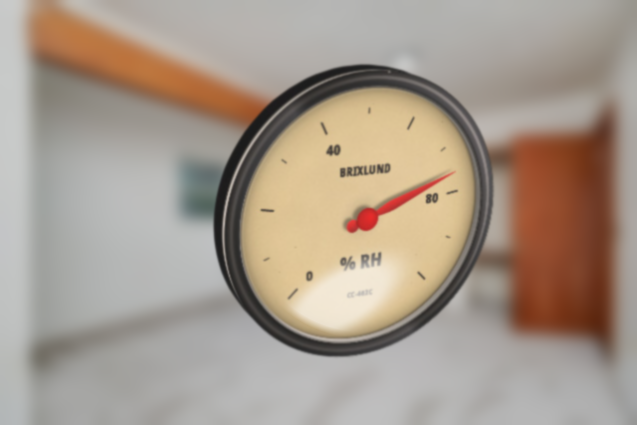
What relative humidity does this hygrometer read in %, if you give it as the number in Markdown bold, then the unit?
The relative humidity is **75** %
